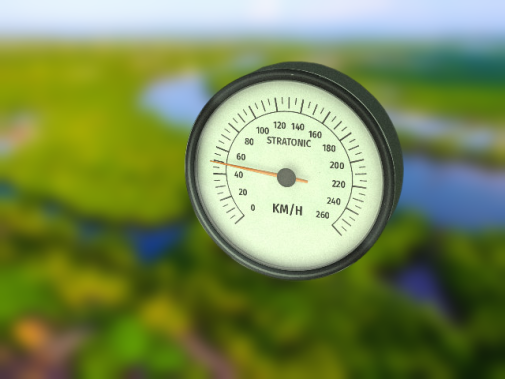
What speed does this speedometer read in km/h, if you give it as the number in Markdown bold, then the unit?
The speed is **50** km/h
